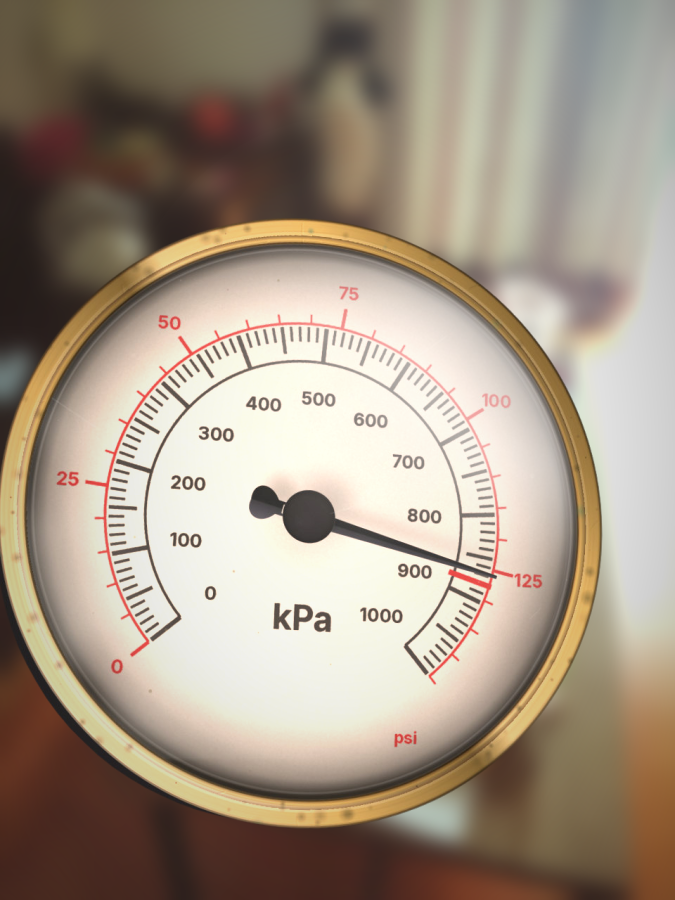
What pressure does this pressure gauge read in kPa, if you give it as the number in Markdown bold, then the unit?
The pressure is **870** kPa
